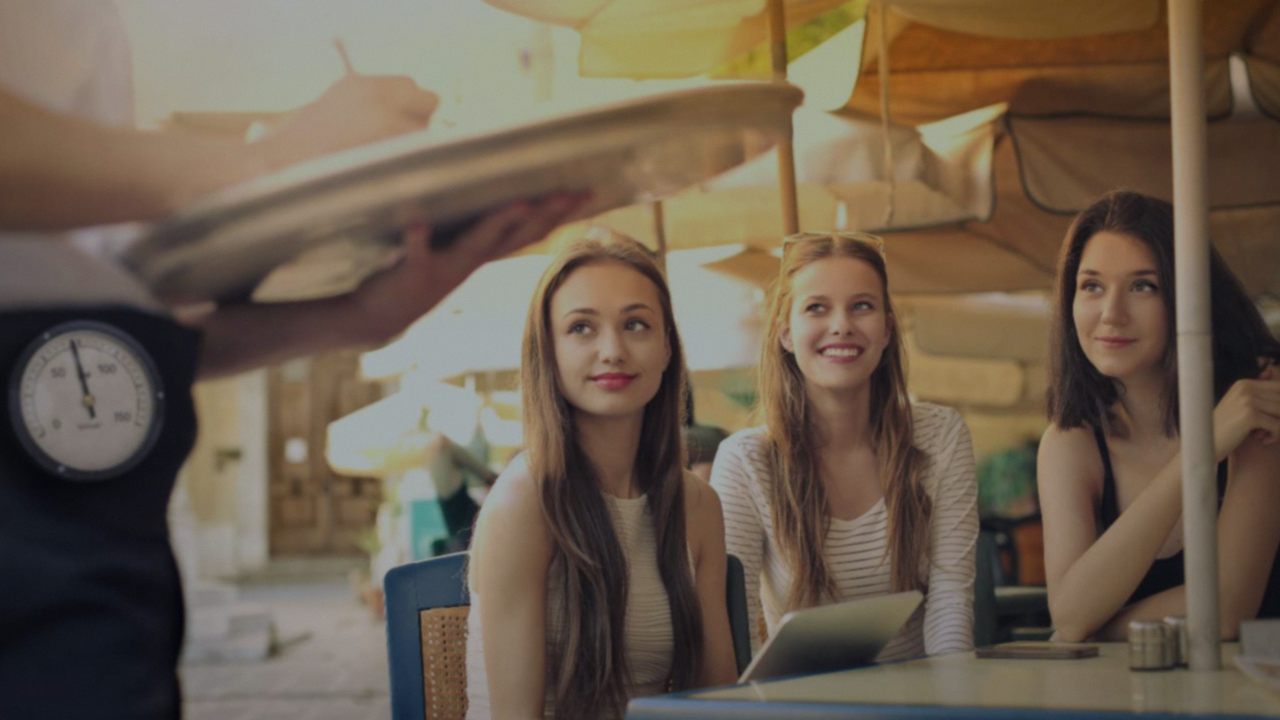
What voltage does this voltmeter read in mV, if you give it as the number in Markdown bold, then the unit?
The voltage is **70** mV
